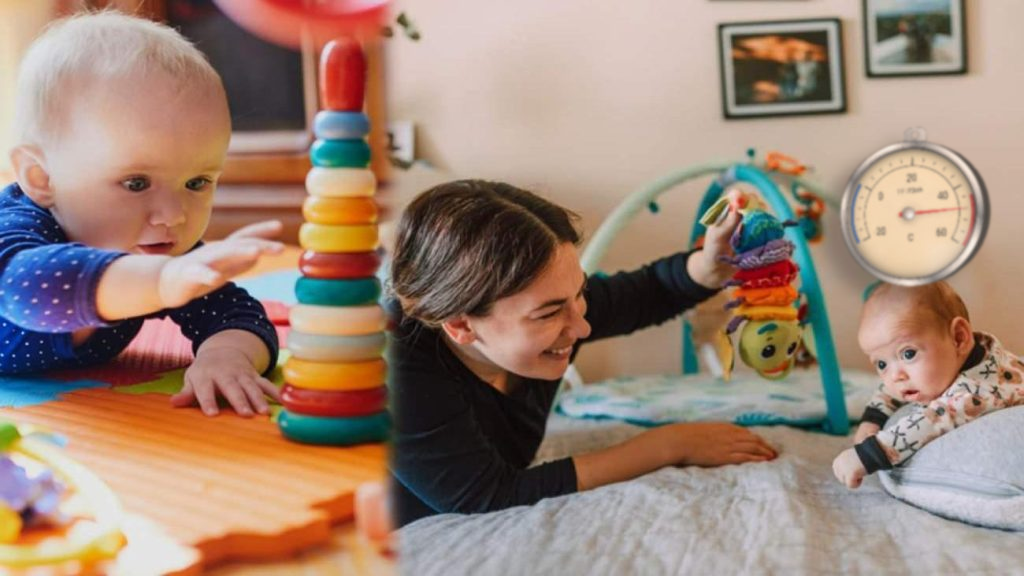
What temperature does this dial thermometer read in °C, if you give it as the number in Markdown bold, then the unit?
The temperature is **48** °C
